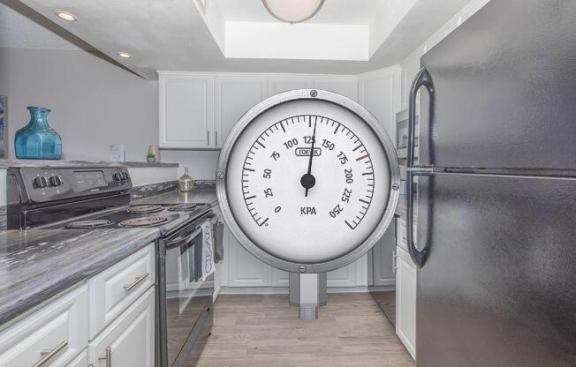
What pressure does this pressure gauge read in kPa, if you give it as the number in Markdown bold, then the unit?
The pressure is **130** kPa
